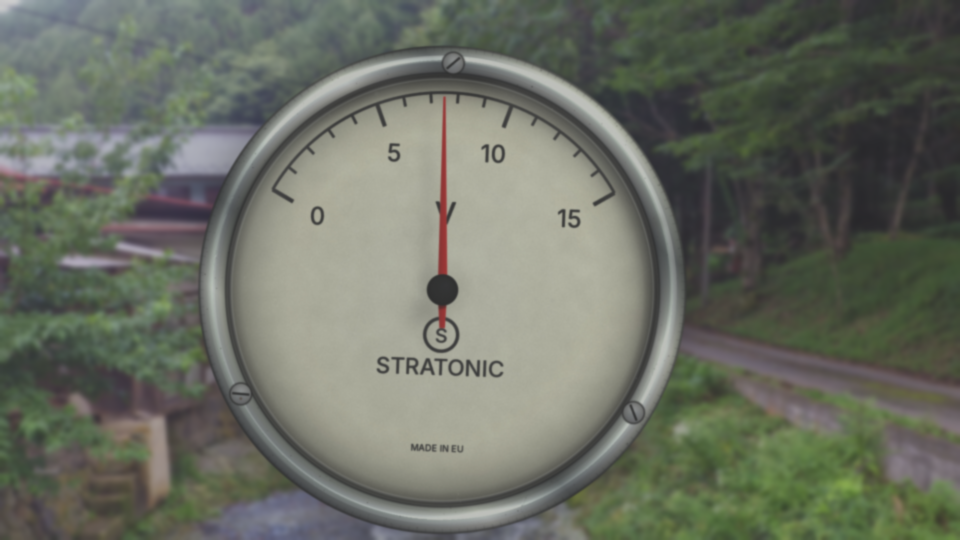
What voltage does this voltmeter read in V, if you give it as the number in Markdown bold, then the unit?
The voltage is **7.5** V
